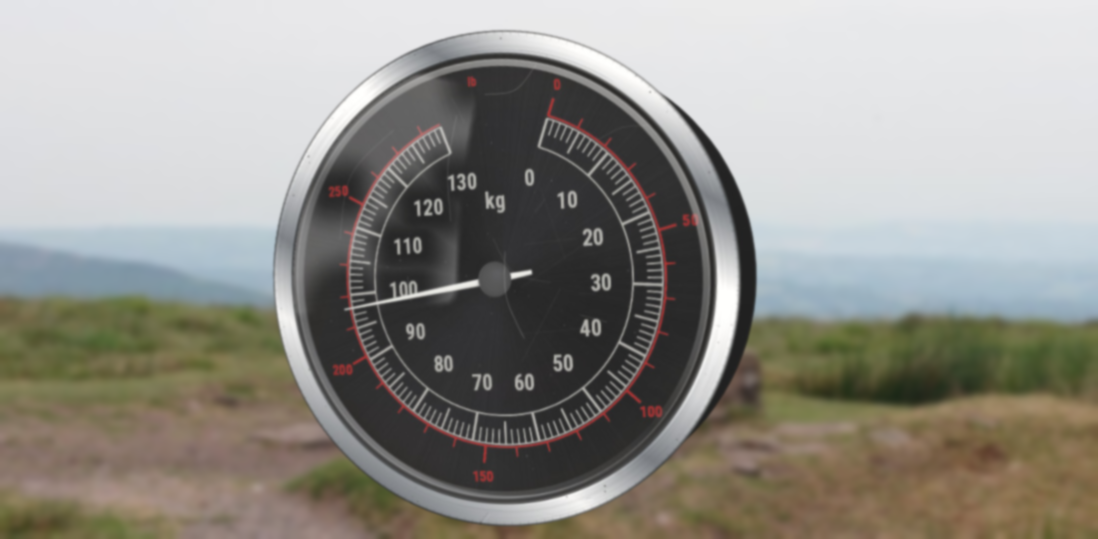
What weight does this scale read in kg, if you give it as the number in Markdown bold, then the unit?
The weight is **98** kg
